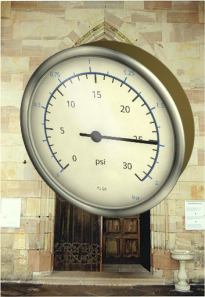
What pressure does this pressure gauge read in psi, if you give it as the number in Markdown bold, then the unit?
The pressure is **25** psi
